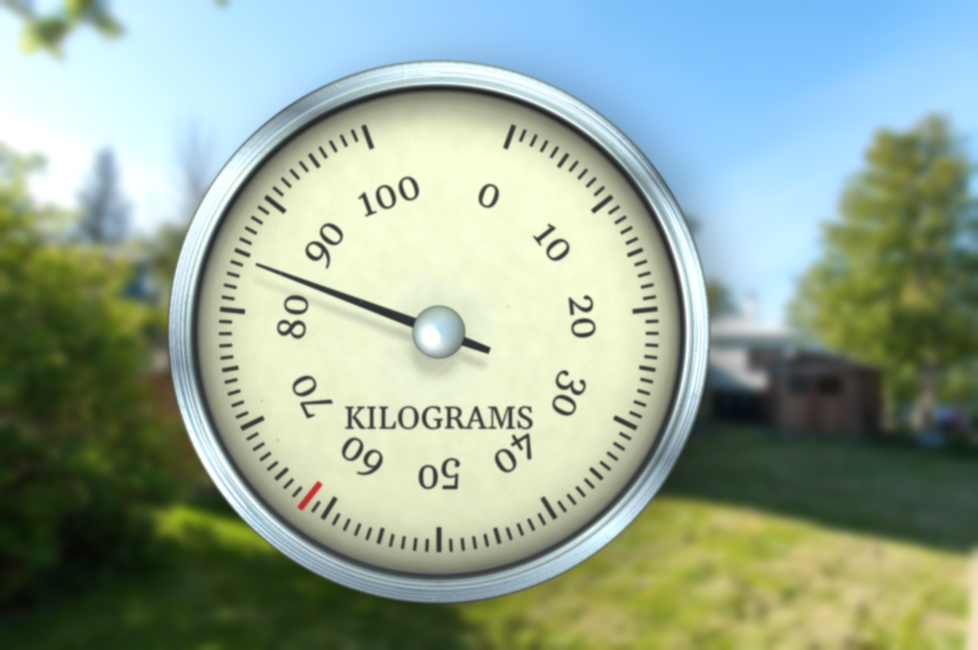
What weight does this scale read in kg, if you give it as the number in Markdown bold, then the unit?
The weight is **84.5** kg
